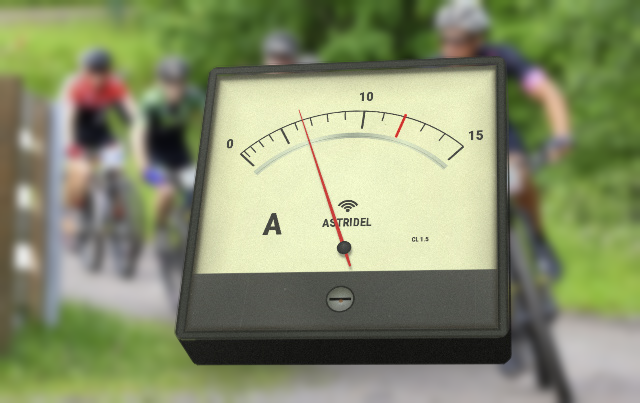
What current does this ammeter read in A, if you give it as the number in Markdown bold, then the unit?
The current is **6.5** A
